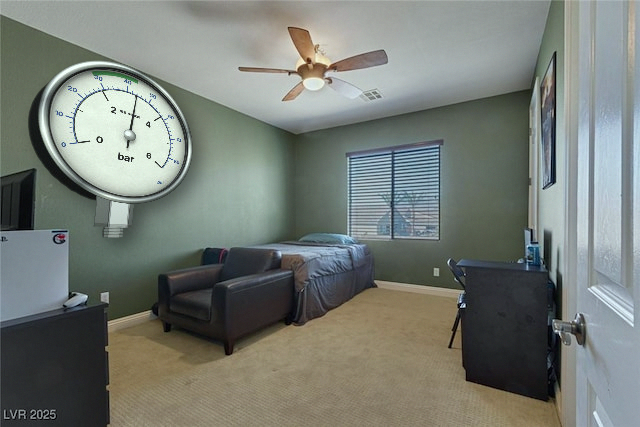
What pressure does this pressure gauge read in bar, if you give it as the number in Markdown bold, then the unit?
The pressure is **3** bar
